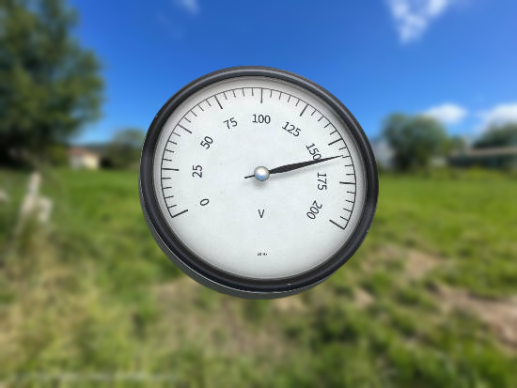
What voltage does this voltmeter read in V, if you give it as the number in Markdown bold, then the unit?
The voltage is **160** V
